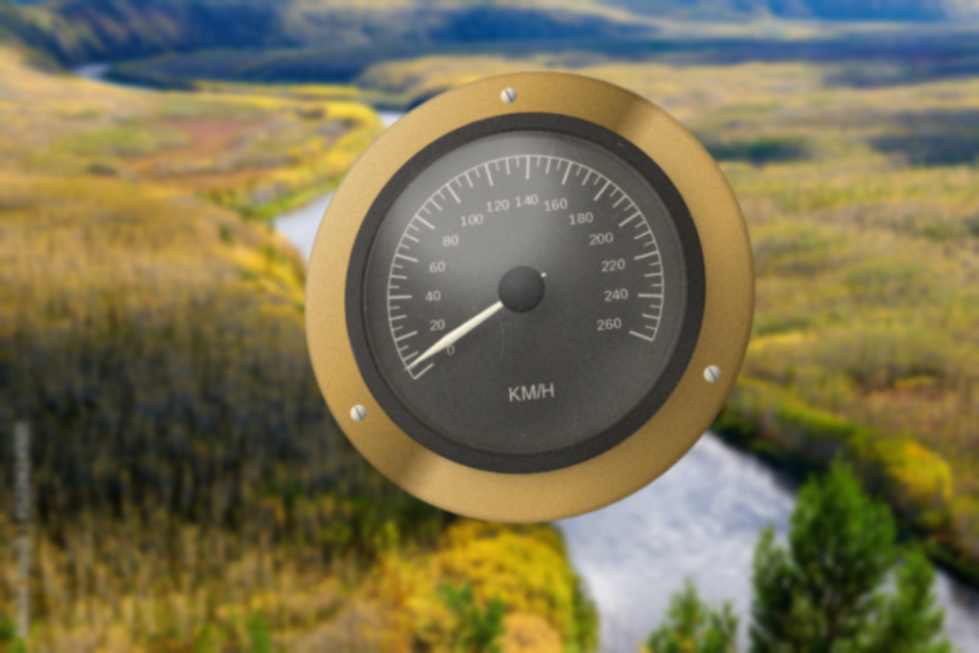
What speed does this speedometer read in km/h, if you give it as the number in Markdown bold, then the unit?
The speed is **5** km/h
